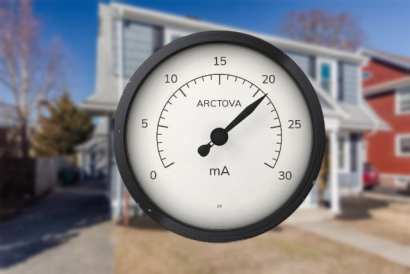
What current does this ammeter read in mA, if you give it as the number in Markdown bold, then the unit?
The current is **21** mA
